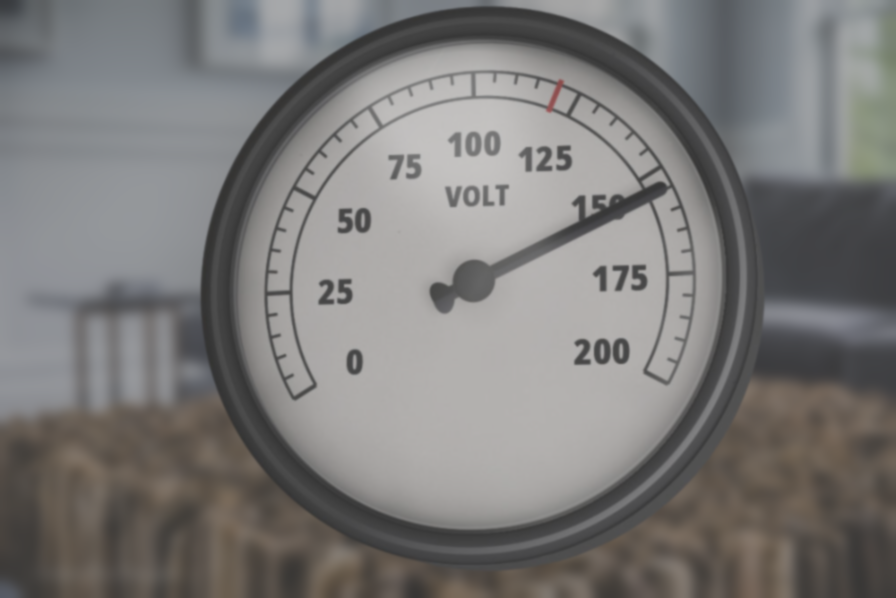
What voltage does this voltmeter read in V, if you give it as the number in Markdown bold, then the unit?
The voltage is **155** V
